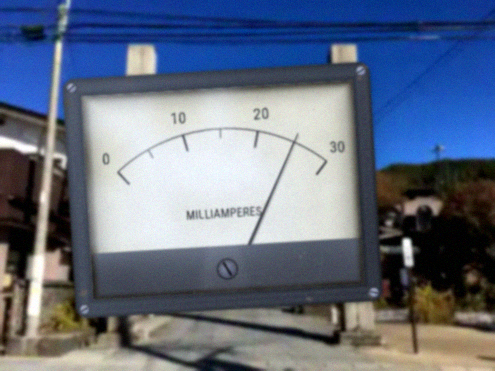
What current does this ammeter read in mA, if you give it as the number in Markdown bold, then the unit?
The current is **25** mA
